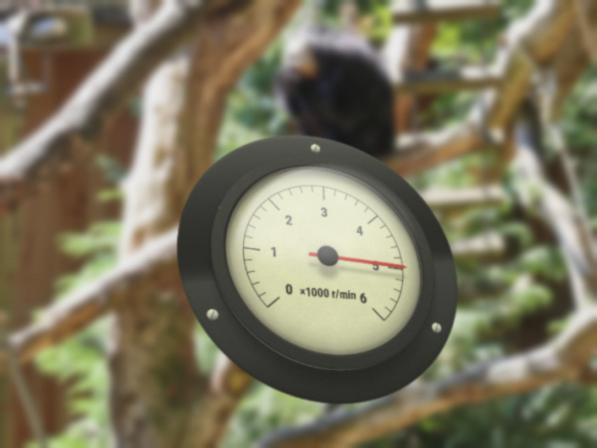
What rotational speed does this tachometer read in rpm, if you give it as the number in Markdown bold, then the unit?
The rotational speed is **5000** rpm
